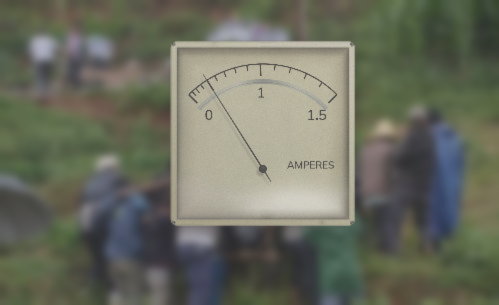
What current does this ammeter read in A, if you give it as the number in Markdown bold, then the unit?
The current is **0.5** A
